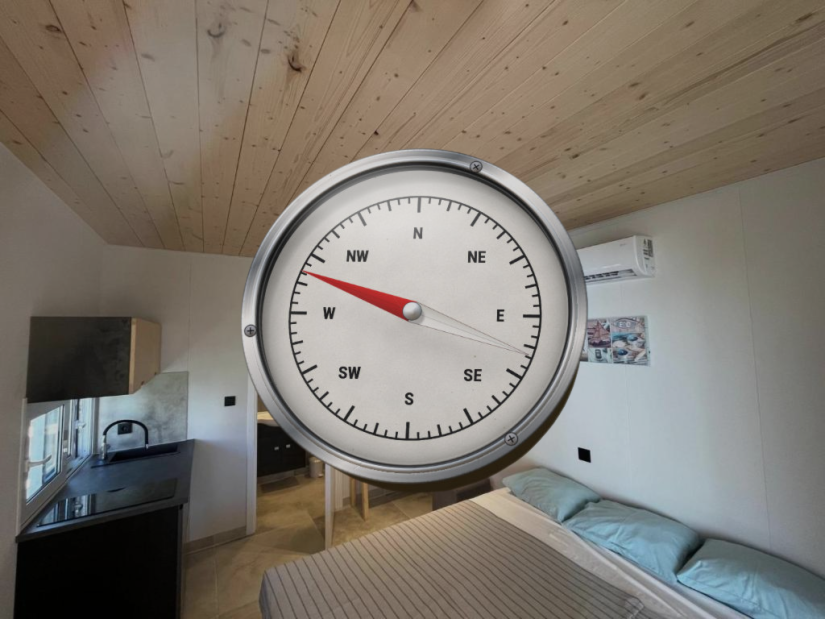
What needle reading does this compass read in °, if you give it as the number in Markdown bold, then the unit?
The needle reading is **290** °
